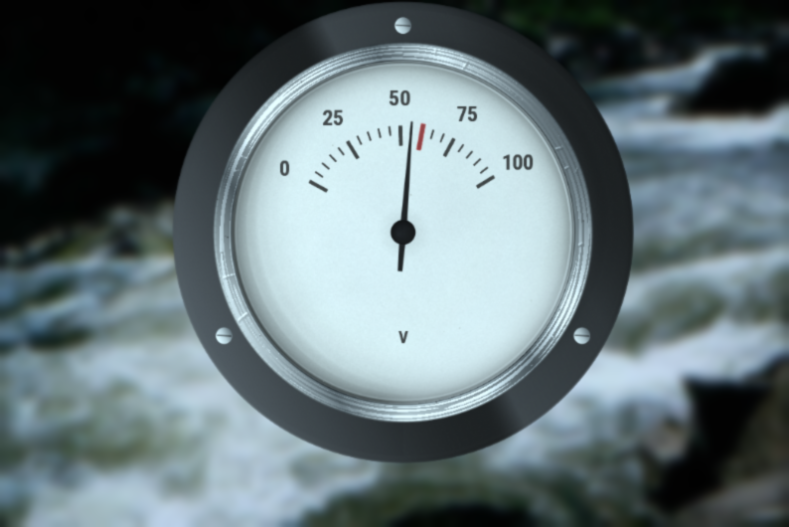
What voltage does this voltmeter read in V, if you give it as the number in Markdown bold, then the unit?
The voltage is **55** V
